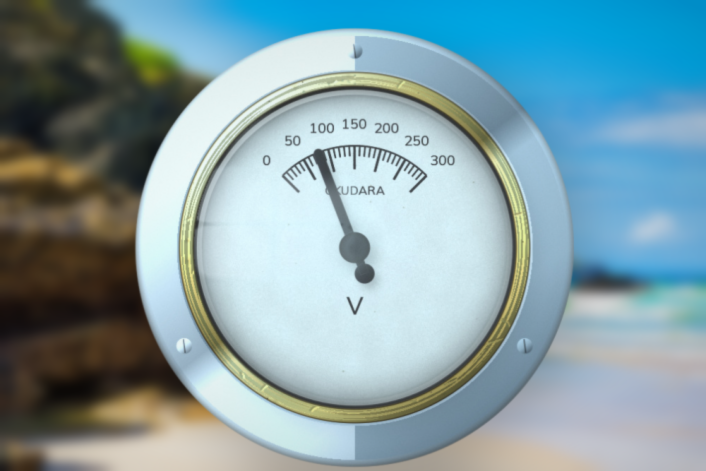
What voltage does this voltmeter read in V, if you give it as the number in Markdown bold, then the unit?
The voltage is **80** V
